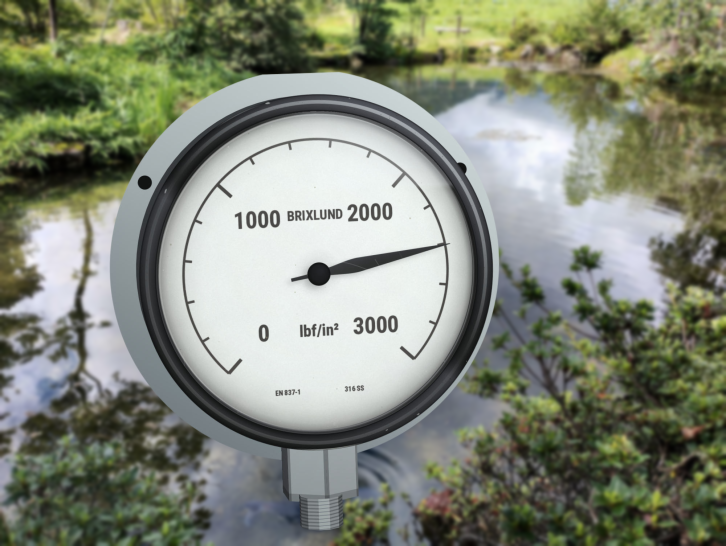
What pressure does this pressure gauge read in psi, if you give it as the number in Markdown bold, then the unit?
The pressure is **2400** psi
